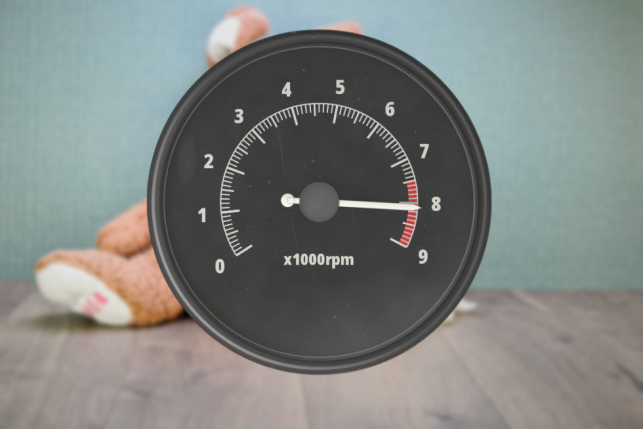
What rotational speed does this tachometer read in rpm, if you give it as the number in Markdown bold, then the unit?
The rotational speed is **8100** rpm
